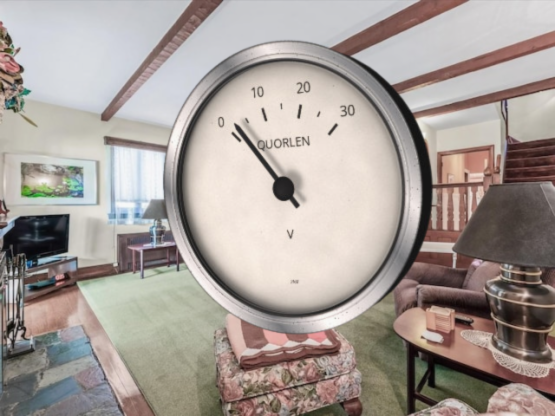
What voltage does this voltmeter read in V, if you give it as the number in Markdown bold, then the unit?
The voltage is **2.5** V
